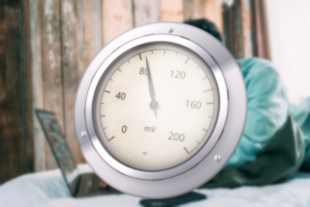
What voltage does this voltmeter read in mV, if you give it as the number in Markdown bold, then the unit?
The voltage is **85** mV
